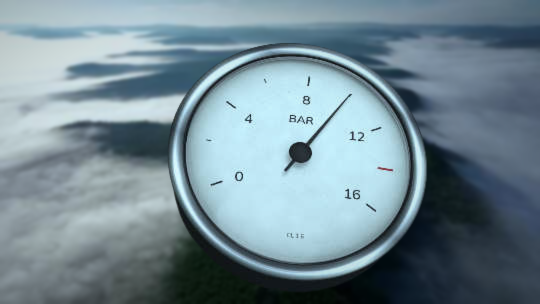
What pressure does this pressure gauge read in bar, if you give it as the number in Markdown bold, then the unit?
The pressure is **10** bar
